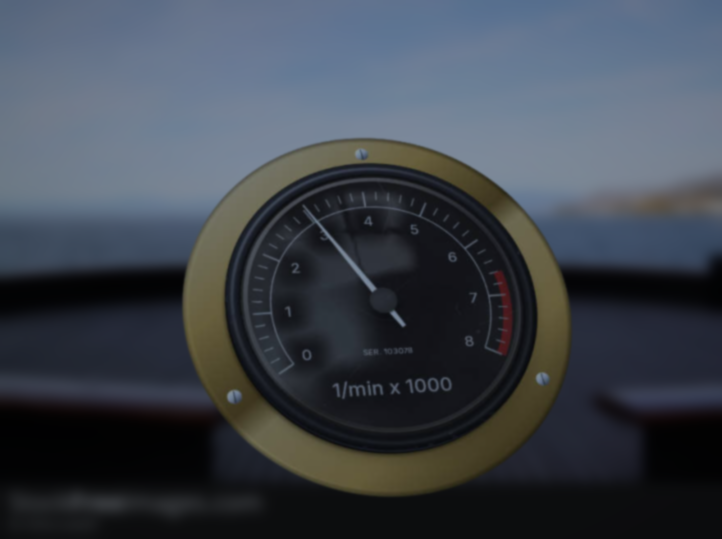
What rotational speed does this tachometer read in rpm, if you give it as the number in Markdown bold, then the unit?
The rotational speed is **3000** rpm
